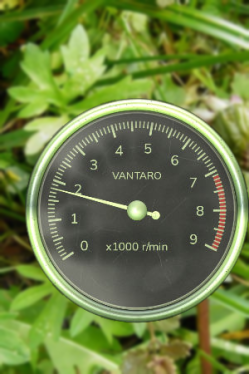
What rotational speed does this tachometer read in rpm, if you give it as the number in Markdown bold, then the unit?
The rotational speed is **1800** rpm
